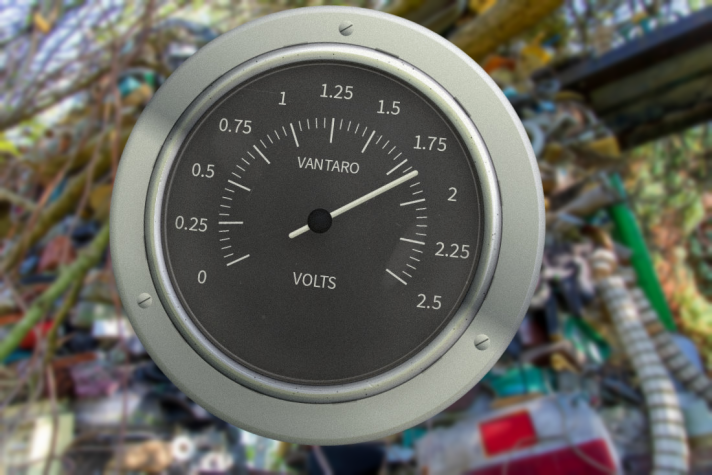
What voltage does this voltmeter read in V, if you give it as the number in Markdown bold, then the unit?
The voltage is **1.85** V
